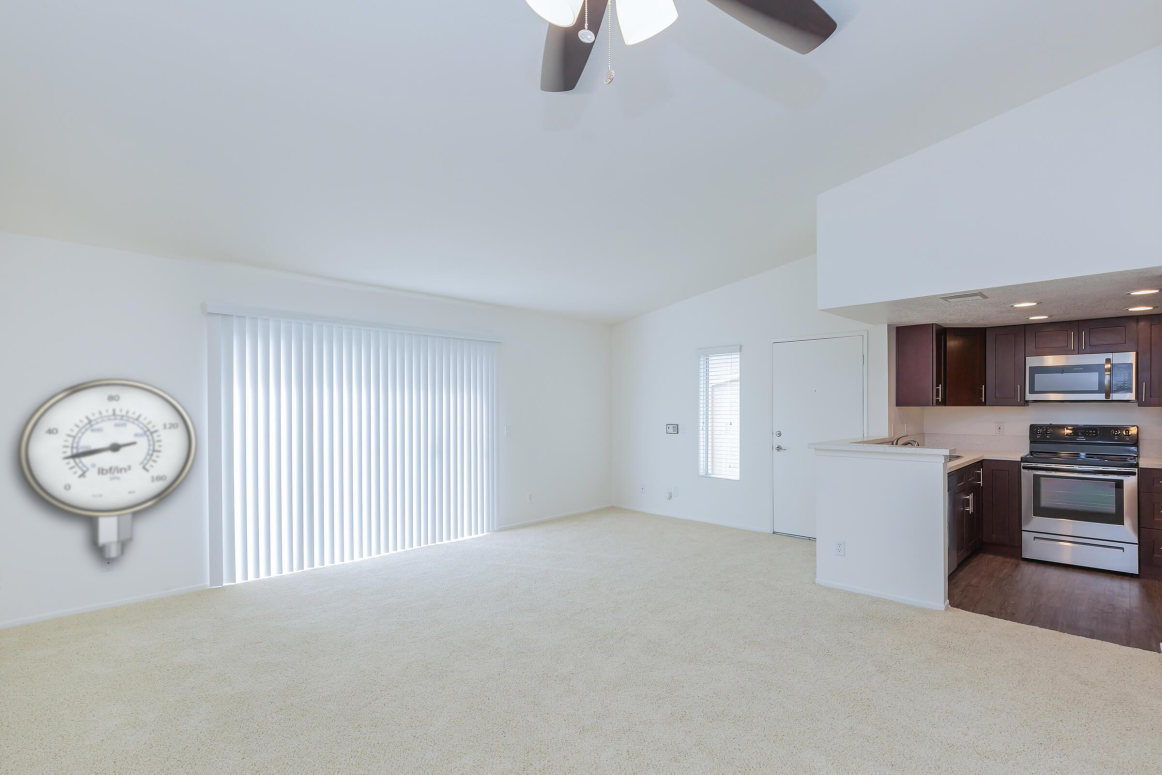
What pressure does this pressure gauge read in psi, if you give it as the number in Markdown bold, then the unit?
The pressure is **20** psi
